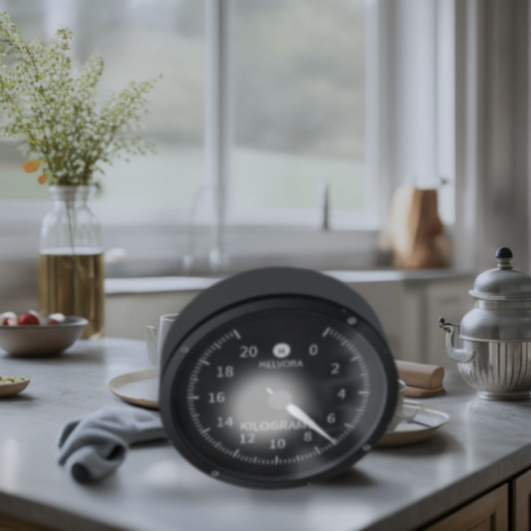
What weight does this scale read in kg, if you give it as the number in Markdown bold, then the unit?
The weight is **7** kg
